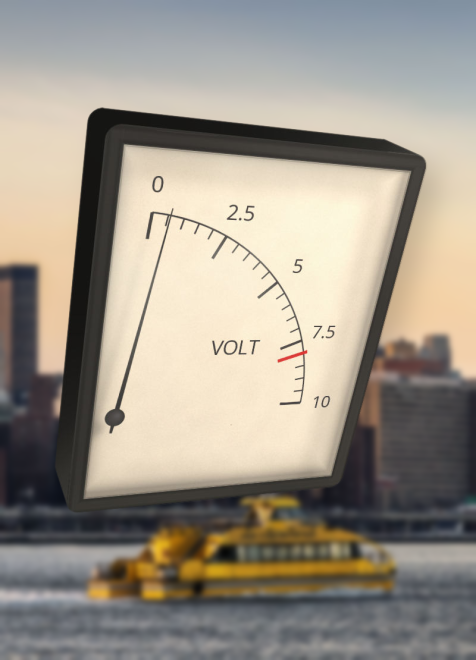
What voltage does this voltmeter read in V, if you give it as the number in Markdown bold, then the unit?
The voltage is **0.5** V
